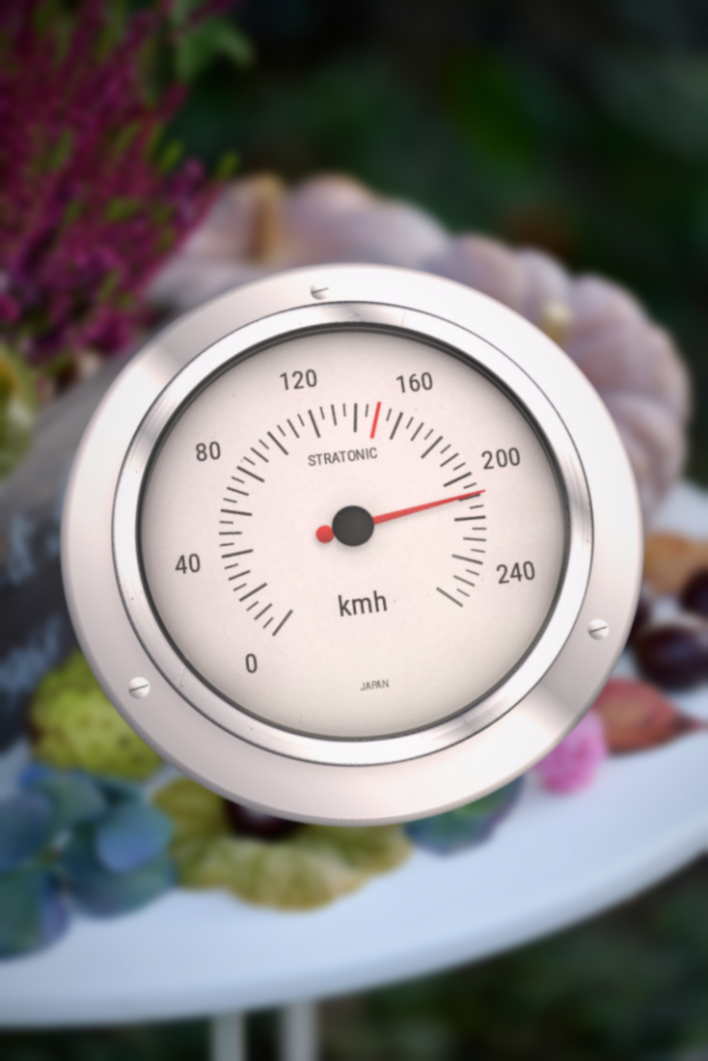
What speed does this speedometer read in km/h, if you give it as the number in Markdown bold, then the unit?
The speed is **210** km/h
